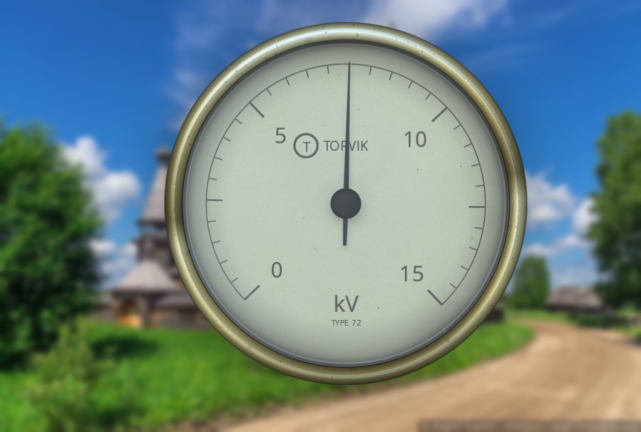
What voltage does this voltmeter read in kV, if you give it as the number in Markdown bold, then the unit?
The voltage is **7.5** kV
